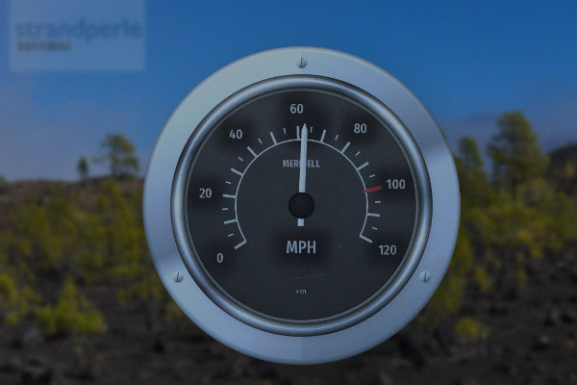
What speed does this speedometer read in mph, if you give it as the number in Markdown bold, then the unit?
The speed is **62.5** mph
